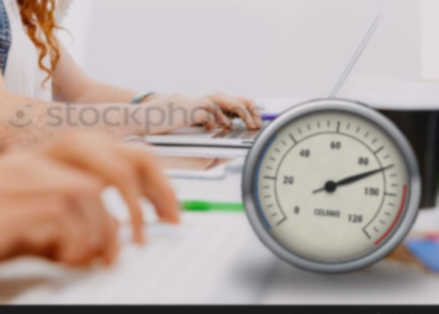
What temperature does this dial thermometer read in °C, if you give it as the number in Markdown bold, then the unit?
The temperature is **88** °C
